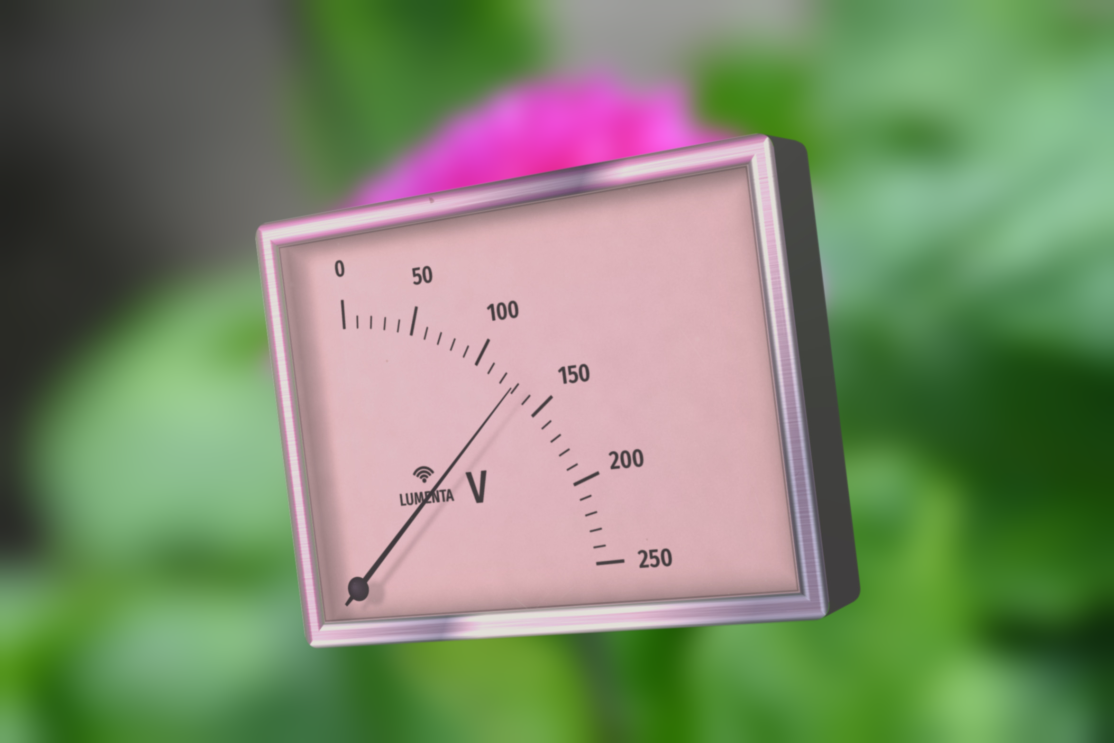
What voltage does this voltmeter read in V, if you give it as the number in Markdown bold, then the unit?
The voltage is **130** V
